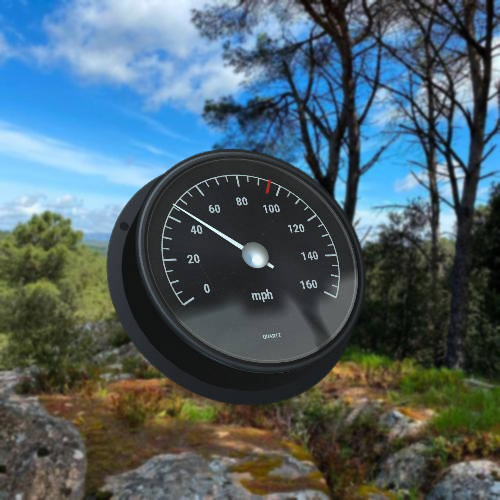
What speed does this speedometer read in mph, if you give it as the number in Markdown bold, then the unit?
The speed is **45** mph
